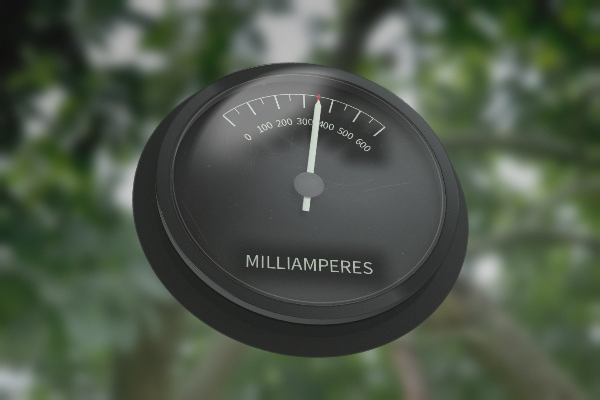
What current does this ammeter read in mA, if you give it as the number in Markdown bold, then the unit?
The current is **350** mA
